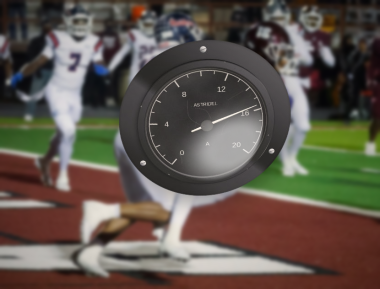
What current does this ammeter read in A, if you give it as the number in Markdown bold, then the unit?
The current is **15.5** A
